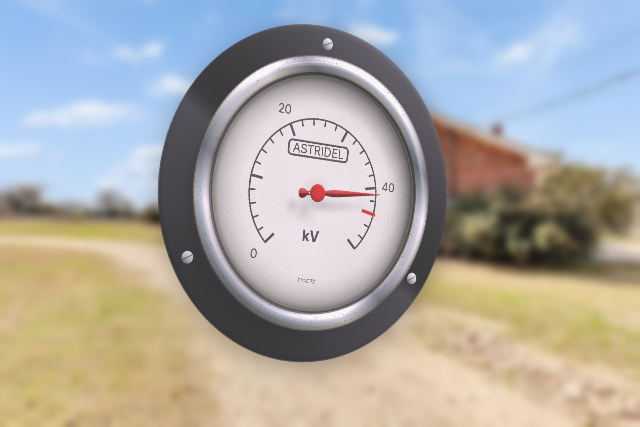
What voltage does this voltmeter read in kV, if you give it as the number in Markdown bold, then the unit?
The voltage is **41** kV
